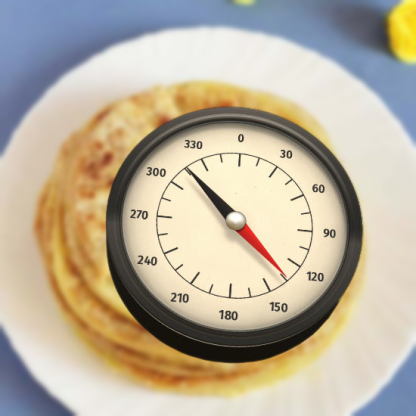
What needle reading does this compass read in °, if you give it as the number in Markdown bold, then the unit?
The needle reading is **135** °
